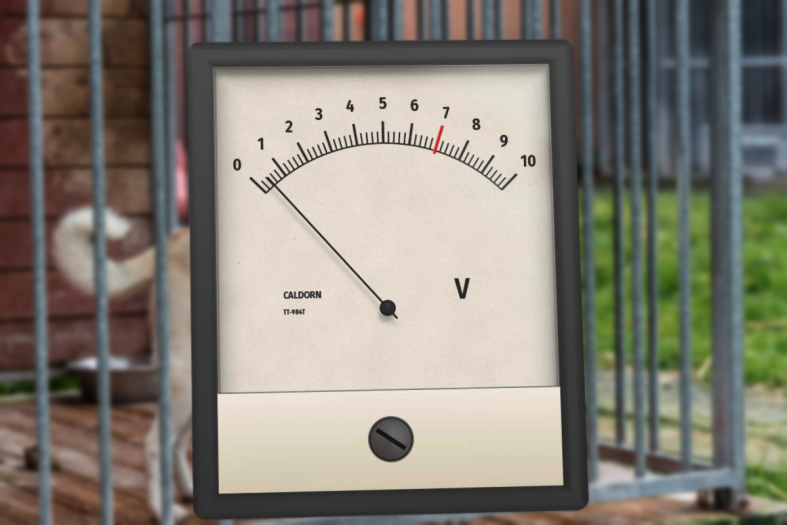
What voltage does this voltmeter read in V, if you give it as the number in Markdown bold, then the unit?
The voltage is **0.4** V
